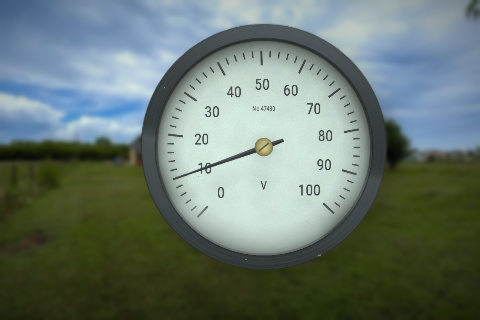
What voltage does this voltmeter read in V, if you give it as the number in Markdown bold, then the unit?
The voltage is **10** V
